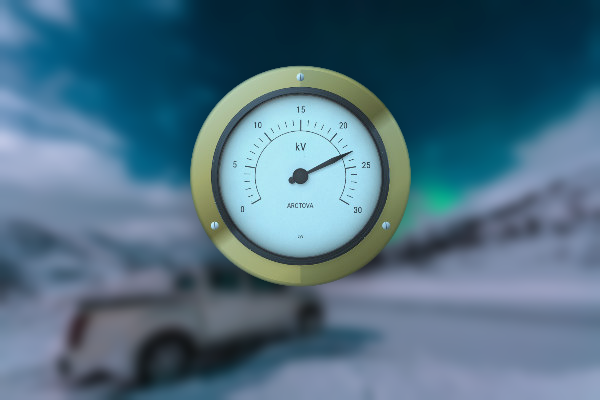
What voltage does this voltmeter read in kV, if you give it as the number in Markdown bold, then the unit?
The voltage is **23** kV
